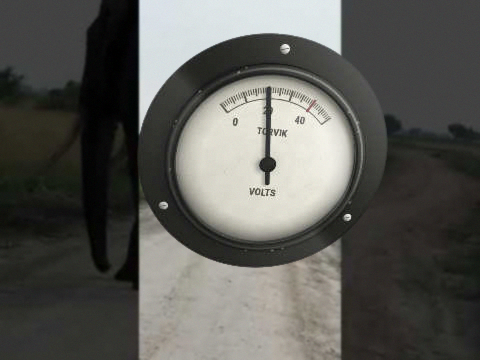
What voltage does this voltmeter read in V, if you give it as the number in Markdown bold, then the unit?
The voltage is **20** V
